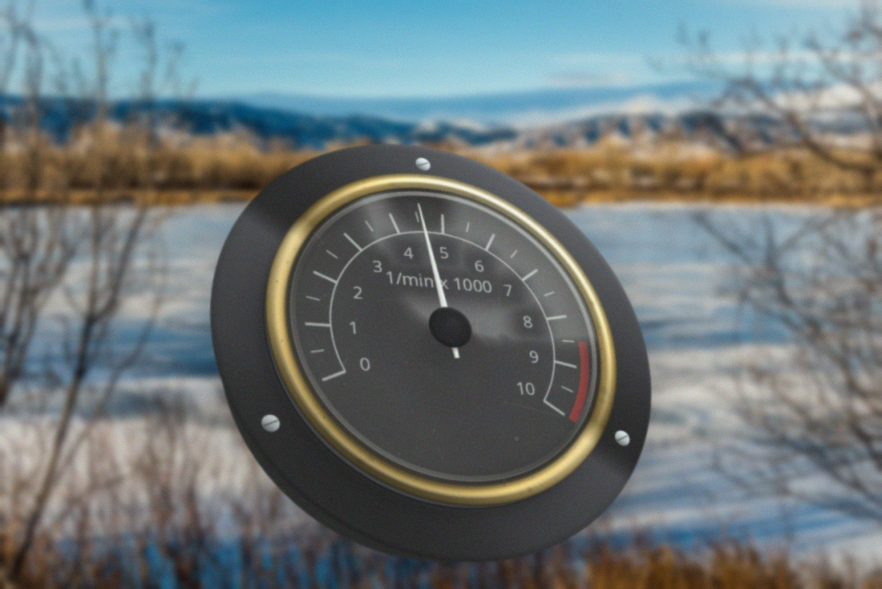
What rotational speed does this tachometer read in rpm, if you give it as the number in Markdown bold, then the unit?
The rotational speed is **4500** rpm
